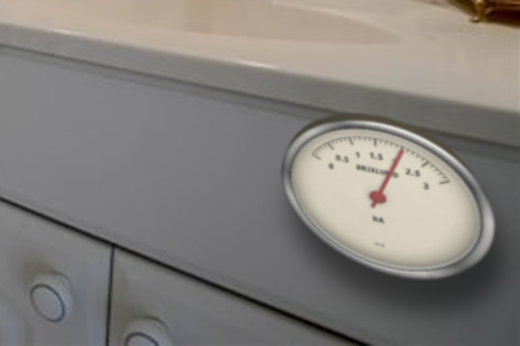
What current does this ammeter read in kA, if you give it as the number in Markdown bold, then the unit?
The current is **2** kA
